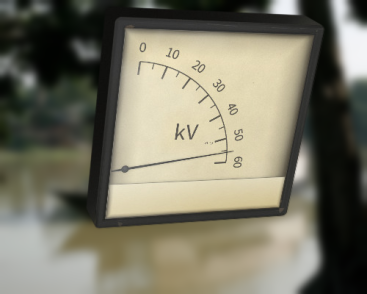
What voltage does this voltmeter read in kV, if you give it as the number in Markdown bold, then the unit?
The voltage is **55** kV
